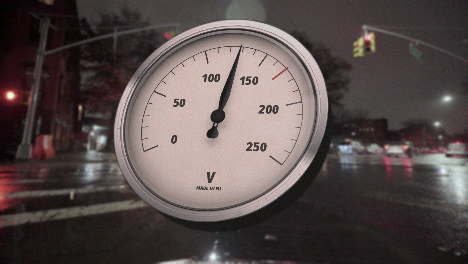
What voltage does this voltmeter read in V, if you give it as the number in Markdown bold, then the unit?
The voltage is **130** V
